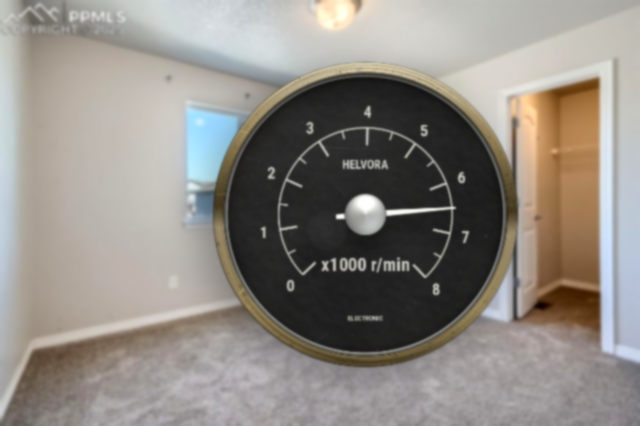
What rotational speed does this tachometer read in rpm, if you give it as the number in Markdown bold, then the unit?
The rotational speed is **6500** rpm
